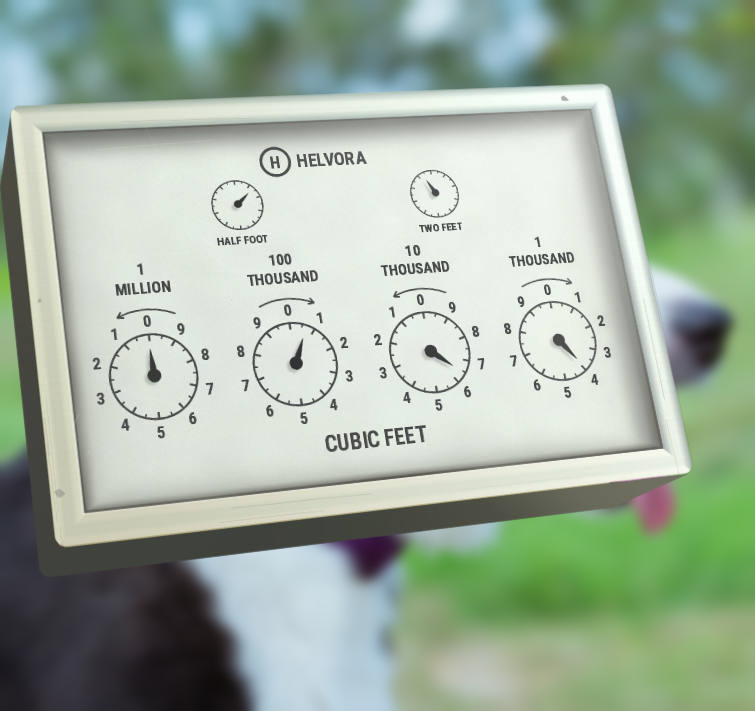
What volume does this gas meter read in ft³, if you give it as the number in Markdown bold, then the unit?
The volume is **6400** ft³
